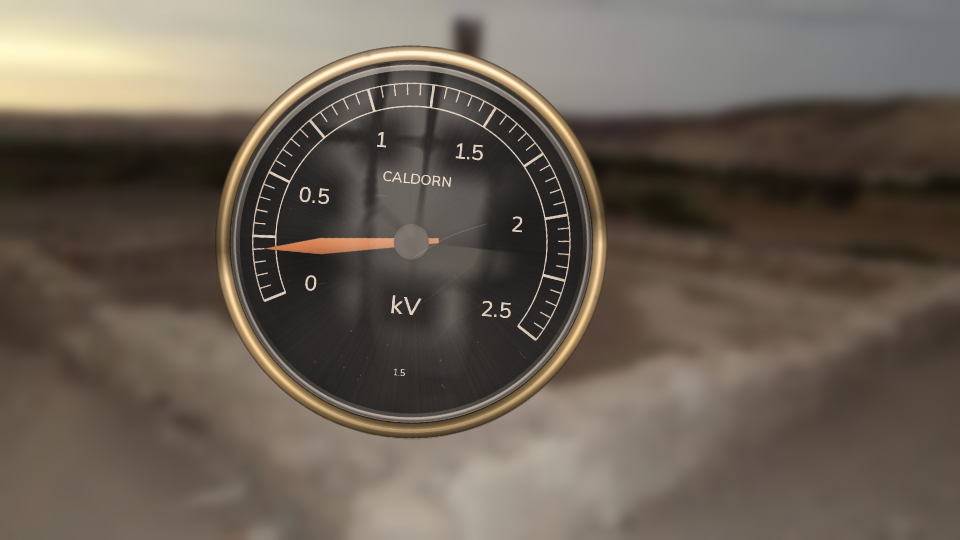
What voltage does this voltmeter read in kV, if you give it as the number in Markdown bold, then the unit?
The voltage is **0.2** kV
